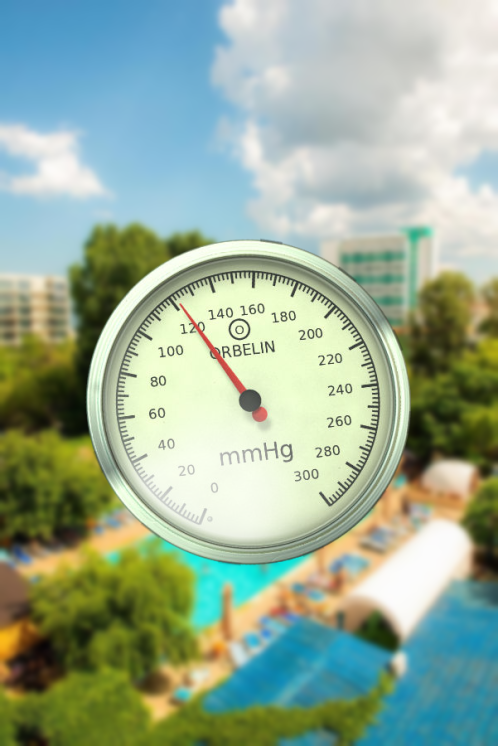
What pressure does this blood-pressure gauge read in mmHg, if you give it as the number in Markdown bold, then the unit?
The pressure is **122** mmHg
